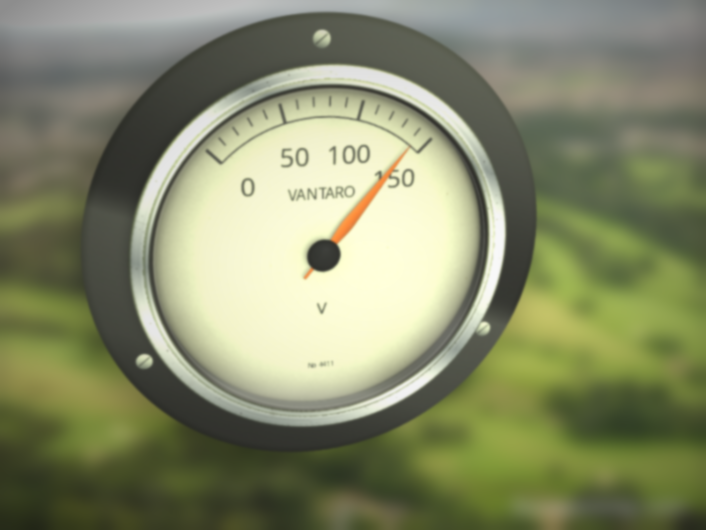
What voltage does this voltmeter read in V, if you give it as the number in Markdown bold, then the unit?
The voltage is **140** V
